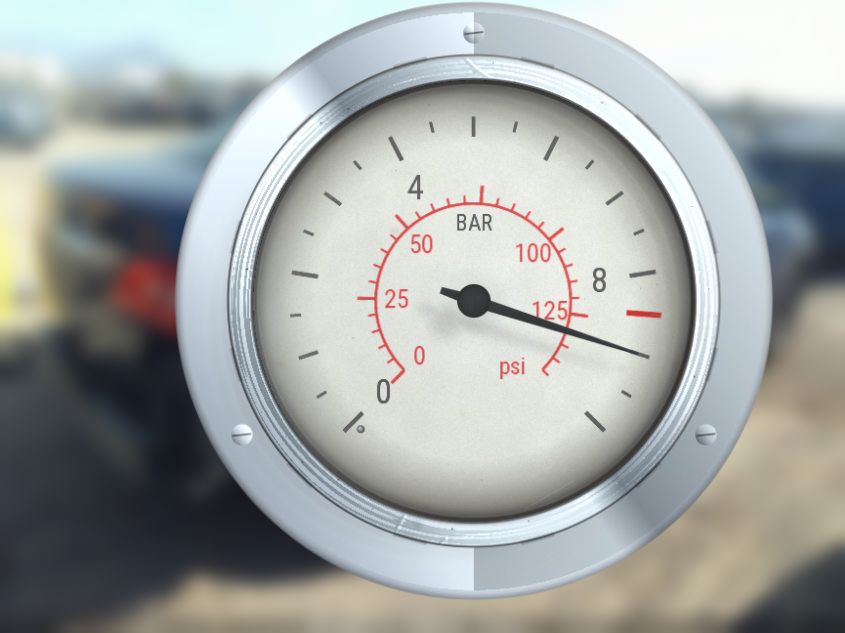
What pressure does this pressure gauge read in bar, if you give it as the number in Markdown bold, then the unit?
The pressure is **9** bar
